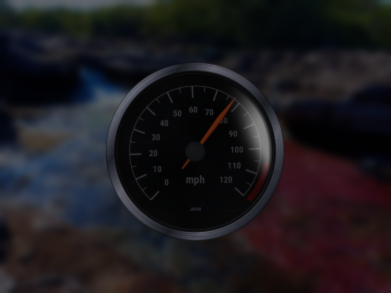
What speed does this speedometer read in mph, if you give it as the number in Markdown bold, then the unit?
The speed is **77.5** mph
